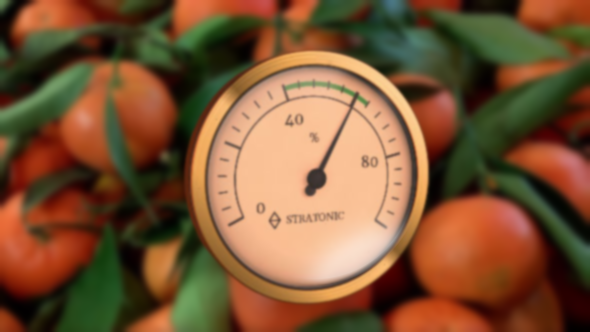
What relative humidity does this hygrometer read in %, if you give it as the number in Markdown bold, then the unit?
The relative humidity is **60** %
